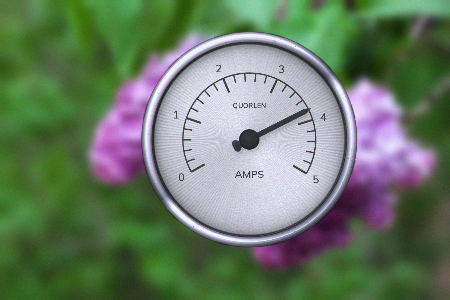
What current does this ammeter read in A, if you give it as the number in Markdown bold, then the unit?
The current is **3.8** A
